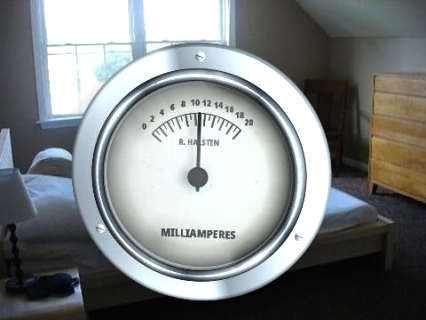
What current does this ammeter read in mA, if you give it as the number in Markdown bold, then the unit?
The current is **11** mA
